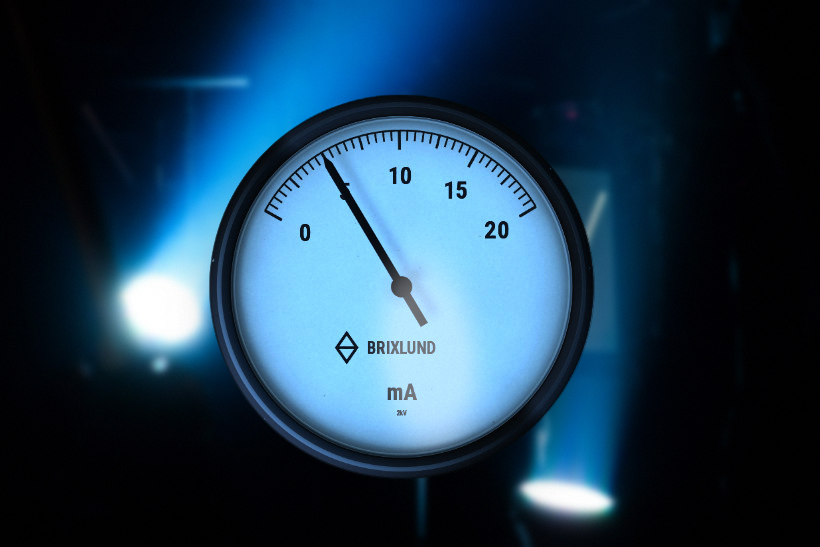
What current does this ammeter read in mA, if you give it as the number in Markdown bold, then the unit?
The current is **5** mA
